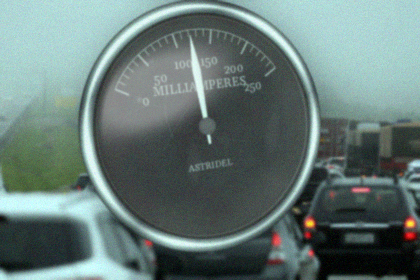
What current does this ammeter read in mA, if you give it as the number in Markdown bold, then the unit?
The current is **120** mA
